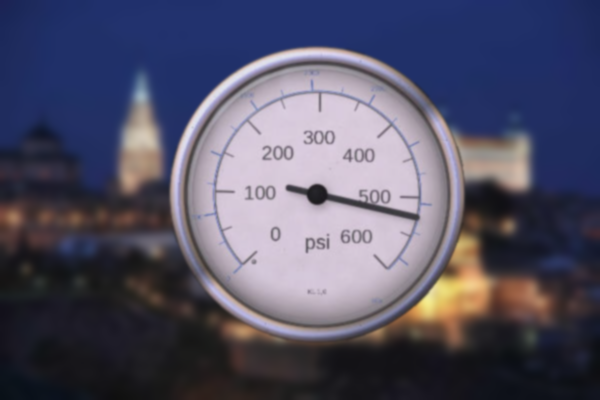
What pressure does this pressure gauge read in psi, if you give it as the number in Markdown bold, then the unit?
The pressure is **525** psi
